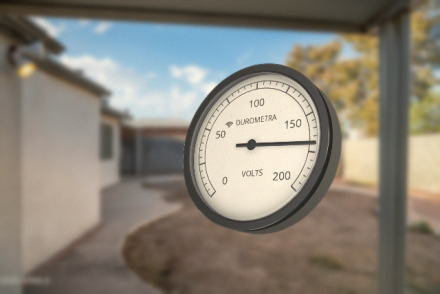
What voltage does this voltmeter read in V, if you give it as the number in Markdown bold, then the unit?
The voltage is **170** V
